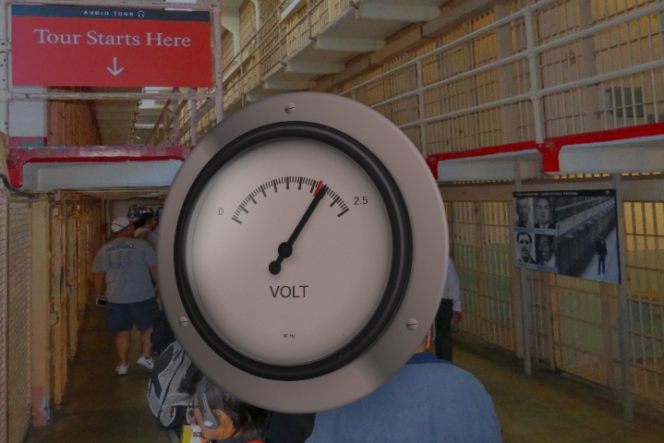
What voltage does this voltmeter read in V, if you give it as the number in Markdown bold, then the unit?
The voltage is **2** V
